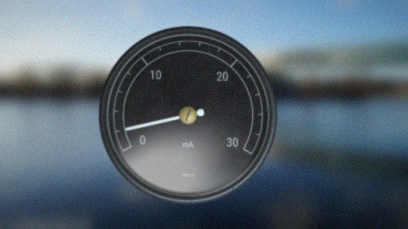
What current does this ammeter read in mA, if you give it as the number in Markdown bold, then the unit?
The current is **2** mA
